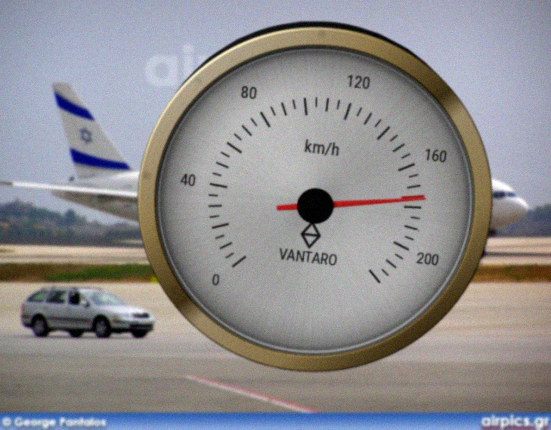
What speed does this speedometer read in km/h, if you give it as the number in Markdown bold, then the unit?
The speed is **175** km/h
